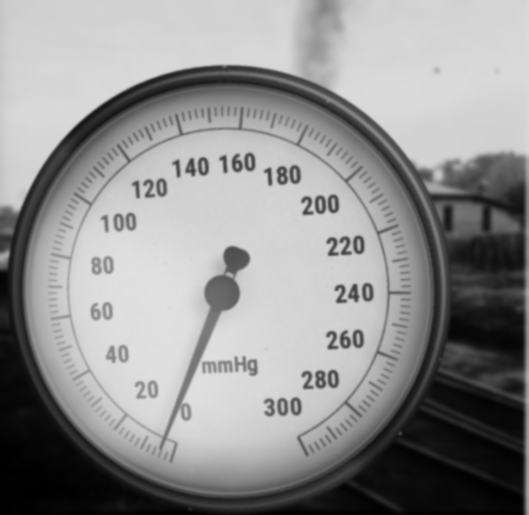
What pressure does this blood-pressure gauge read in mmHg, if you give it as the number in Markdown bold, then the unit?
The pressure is **4** mmHg
